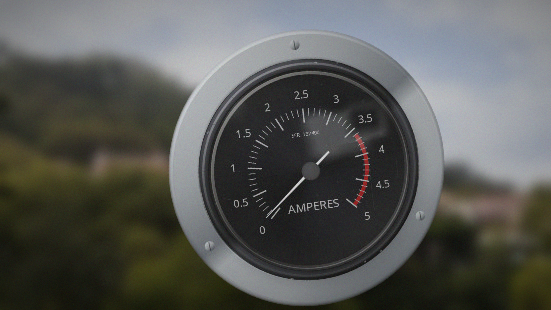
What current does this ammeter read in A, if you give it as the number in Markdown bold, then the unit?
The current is **0.1** A
